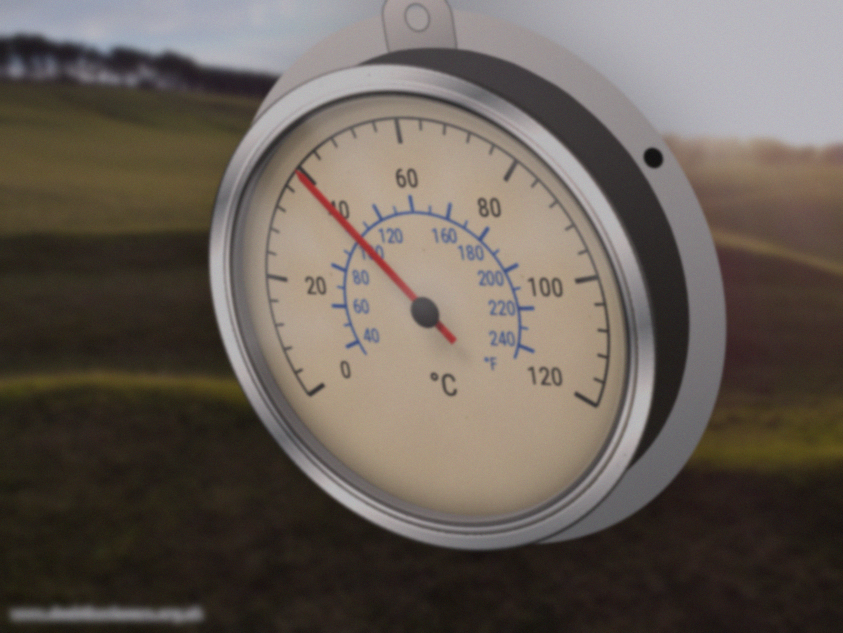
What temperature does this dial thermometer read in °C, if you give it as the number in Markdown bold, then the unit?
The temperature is **40** °C
